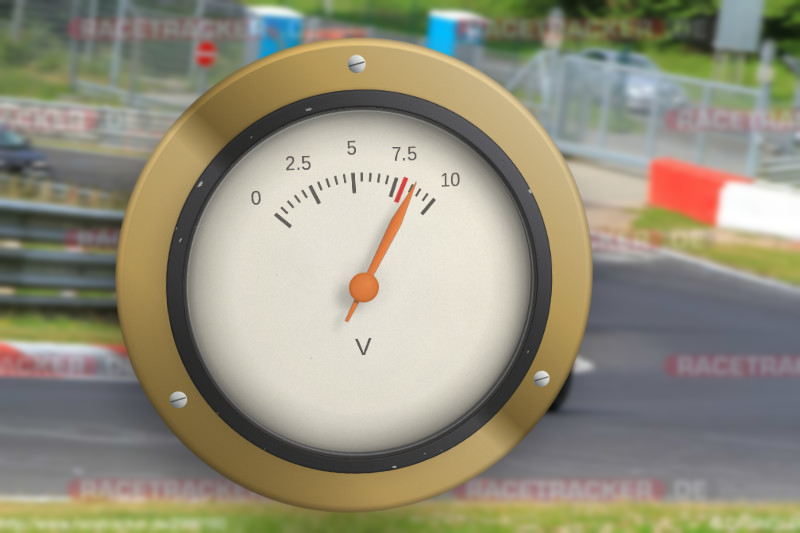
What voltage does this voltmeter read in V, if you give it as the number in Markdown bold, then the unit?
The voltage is **8.5** V
